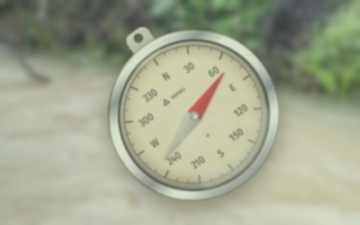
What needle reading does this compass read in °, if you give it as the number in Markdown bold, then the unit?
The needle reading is **70** °
